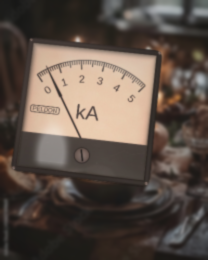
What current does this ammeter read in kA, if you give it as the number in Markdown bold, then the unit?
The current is **0.5** kA
